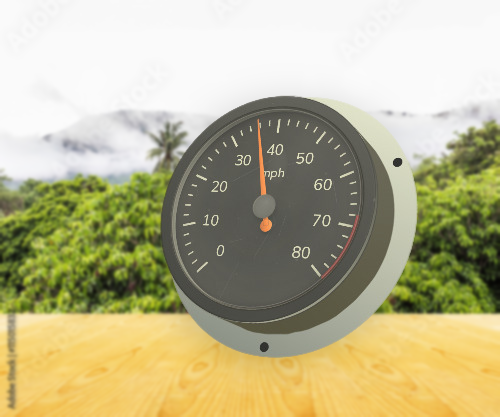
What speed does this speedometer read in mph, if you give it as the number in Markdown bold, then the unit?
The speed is **36** mph
